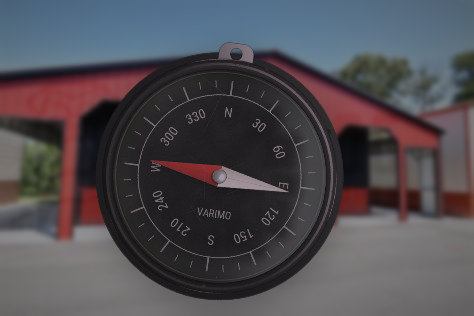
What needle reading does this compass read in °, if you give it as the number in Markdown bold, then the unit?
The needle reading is **275** °
